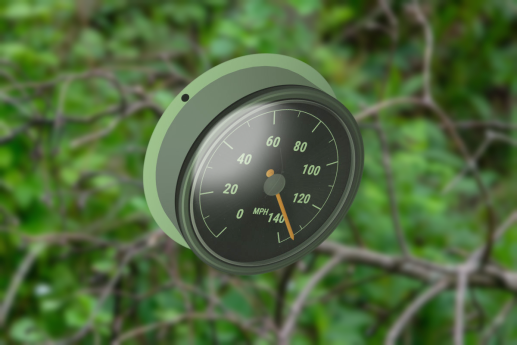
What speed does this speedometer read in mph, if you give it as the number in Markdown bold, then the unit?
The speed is **135** mph
